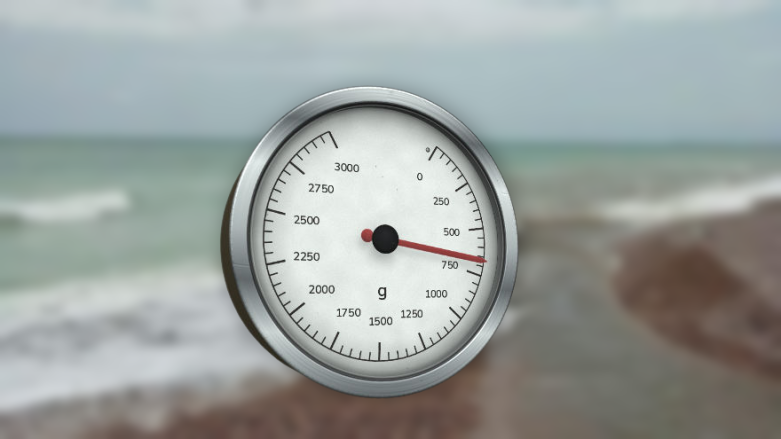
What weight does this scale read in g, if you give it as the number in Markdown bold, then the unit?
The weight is **675** g
